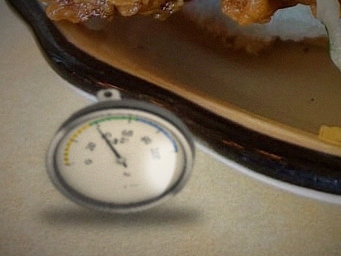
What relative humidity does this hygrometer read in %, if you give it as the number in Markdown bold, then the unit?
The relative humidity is **40** %
